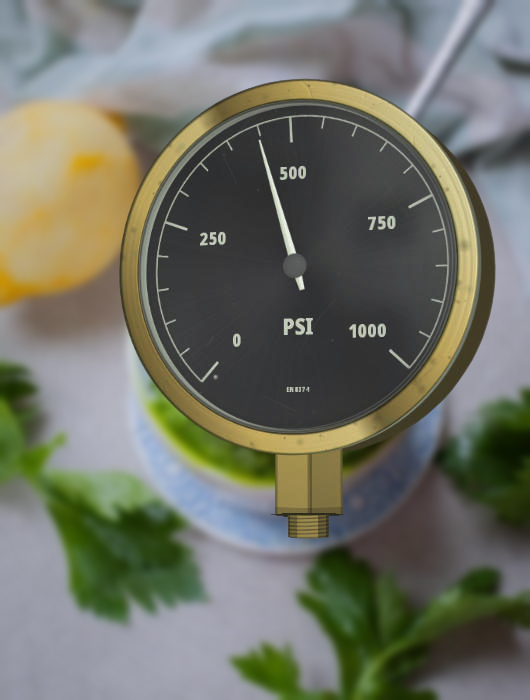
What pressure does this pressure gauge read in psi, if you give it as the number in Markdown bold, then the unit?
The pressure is **450** psi
